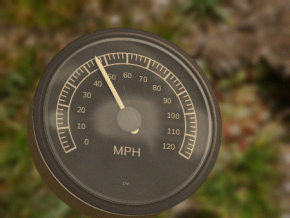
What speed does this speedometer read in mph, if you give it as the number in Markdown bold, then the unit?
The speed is **46** mph
